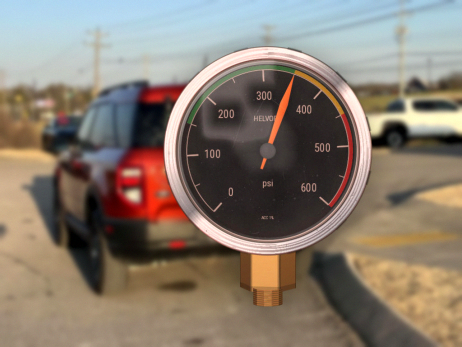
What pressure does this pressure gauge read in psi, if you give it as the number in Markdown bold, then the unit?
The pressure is **350** psi
